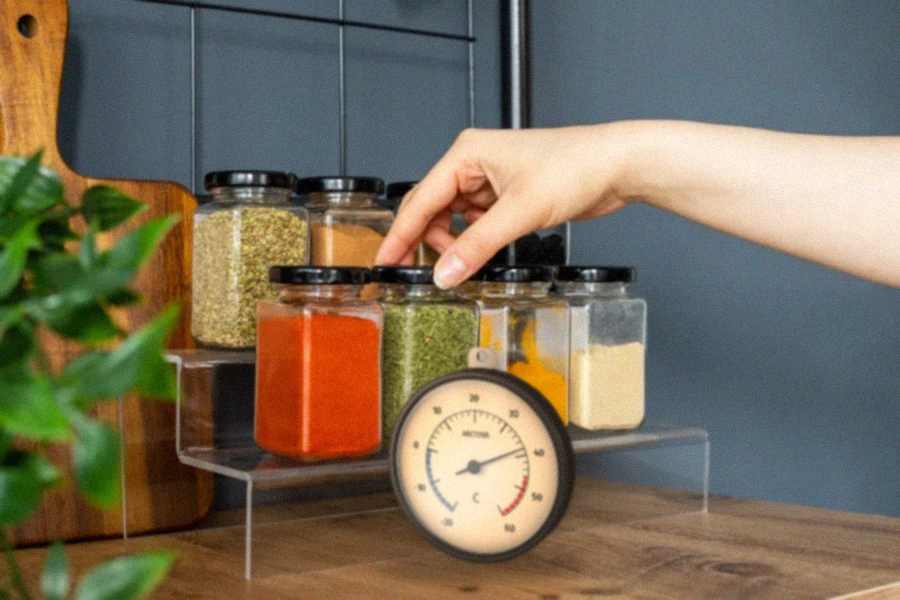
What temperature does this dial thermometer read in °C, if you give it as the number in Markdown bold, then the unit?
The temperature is **38** °C
